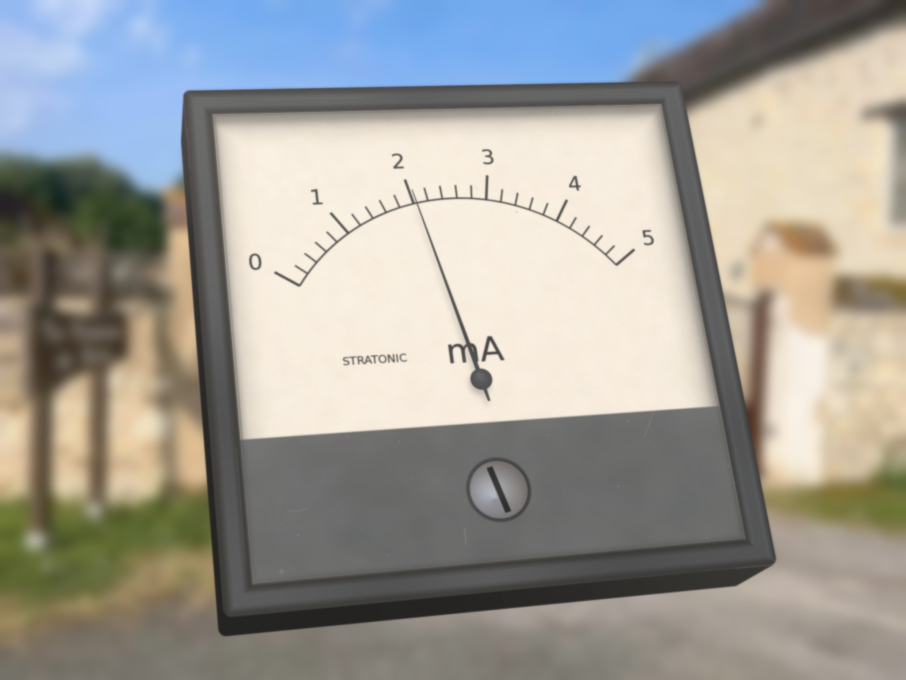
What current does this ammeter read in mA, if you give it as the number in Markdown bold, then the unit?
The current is **2** mA
